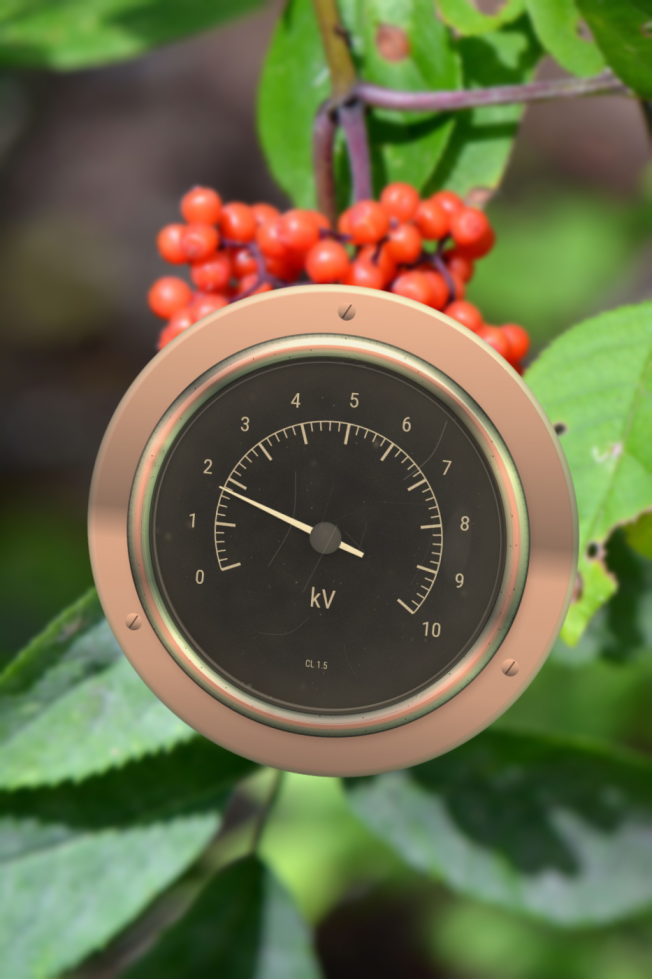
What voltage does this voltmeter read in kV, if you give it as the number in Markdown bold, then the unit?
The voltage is **1.8** kV
